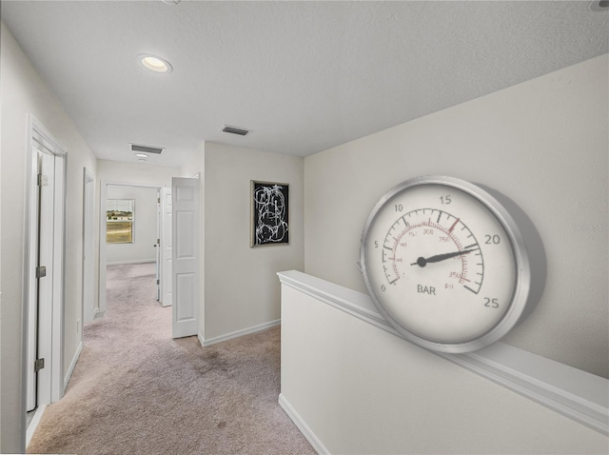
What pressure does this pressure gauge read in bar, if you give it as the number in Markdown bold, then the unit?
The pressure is **20.5** bar
